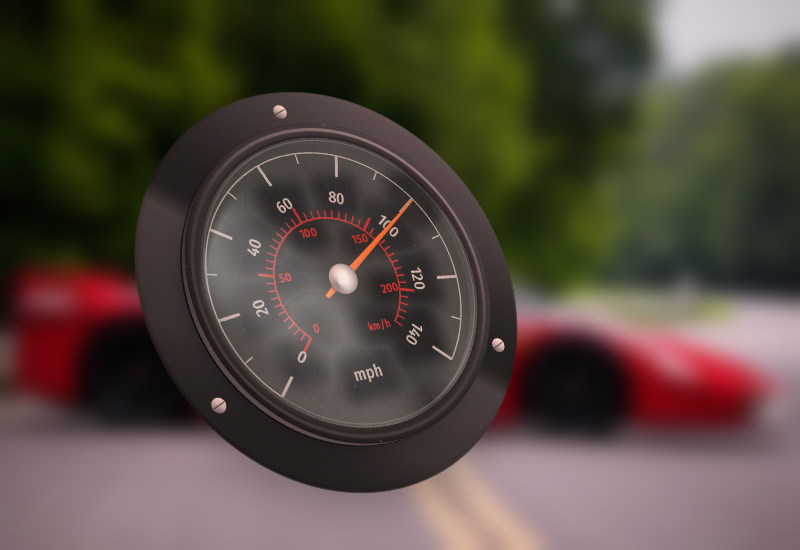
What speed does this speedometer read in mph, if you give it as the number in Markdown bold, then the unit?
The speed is **100** mph
